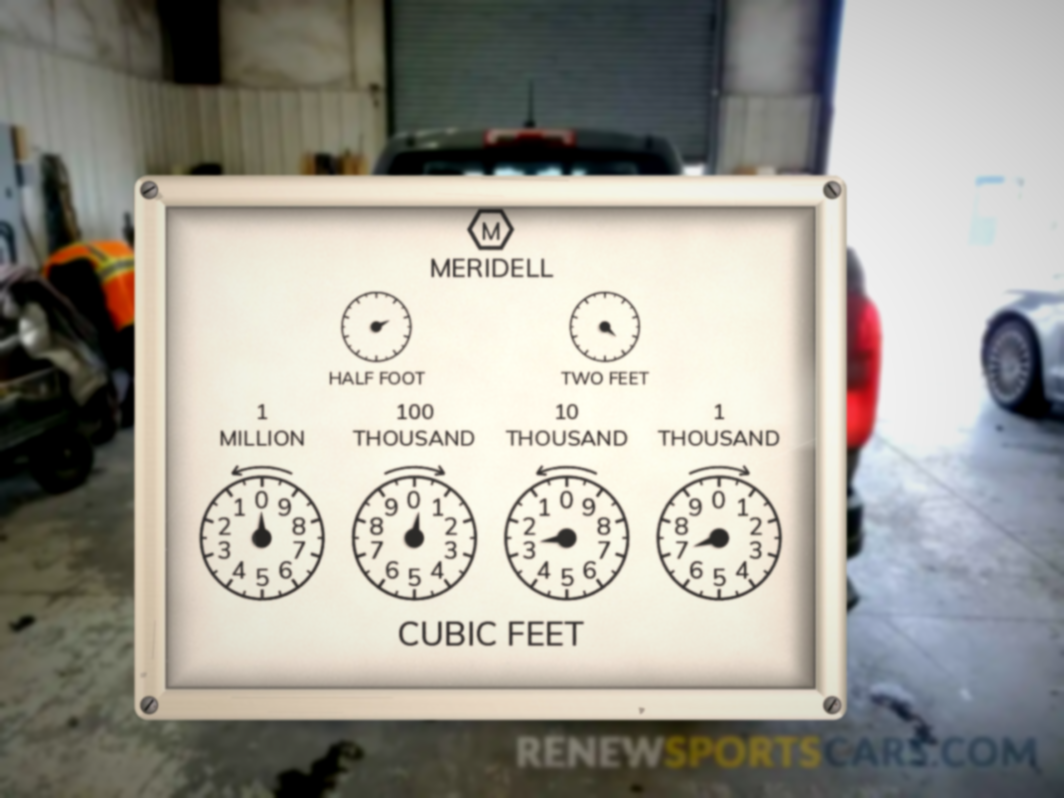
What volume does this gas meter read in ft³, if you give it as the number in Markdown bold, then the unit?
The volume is **2700** ft³
